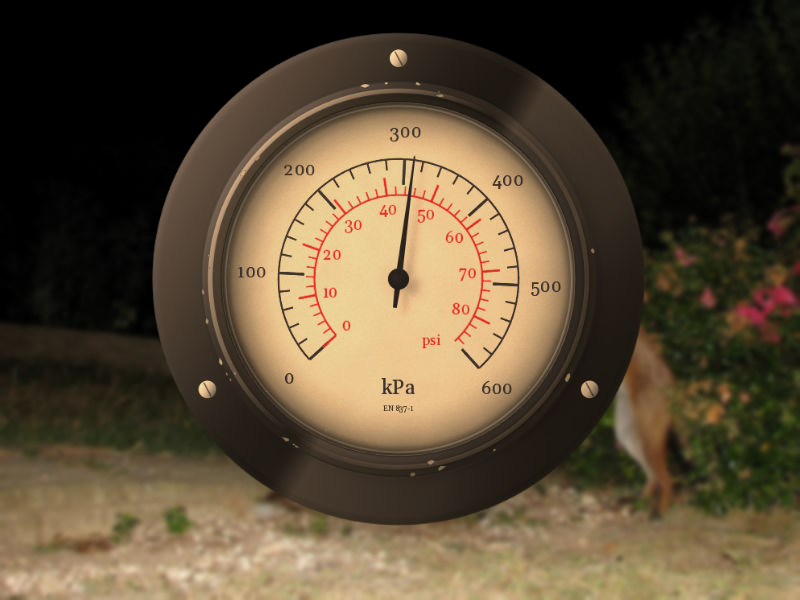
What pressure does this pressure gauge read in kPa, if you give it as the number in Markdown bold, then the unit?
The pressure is **310** kPa
